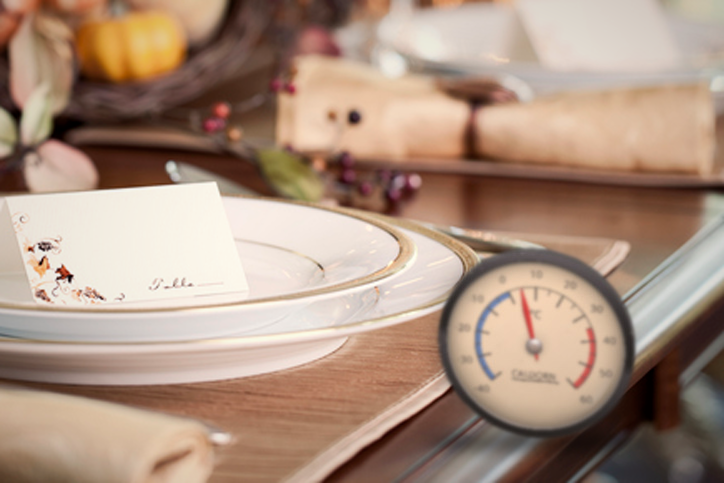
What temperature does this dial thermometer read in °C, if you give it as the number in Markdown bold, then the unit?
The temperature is **5** °C
